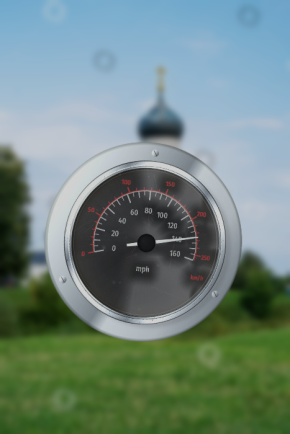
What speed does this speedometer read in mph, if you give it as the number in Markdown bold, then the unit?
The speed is **140** mph
